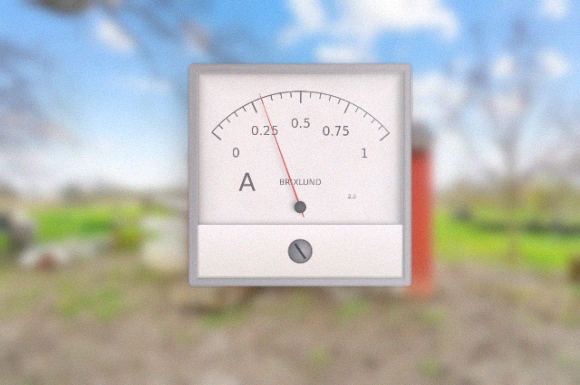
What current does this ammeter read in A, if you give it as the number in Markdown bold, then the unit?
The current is **0.3** A
